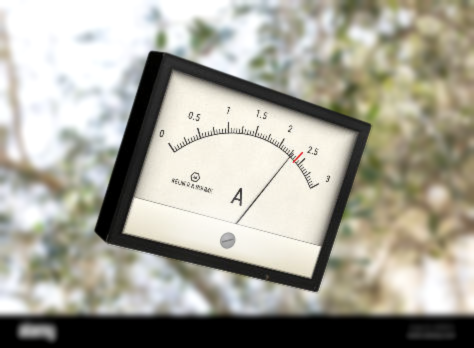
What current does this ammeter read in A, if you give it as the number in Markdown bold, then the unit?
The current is **2.25** A
